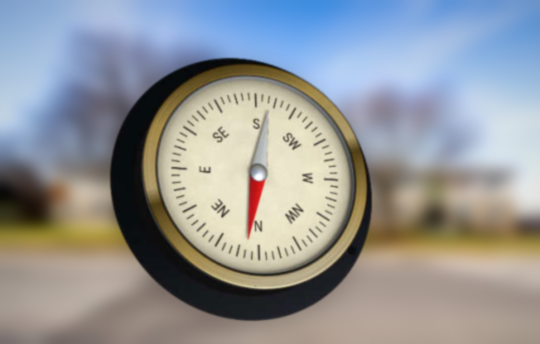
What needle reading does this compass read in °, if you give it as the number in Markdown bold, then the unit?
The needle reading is **10** °
